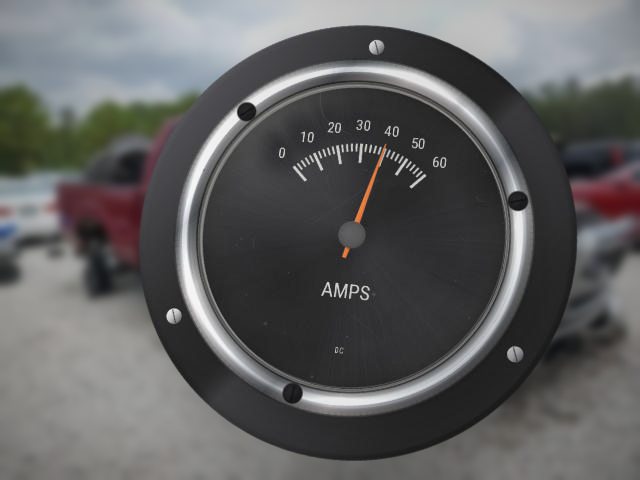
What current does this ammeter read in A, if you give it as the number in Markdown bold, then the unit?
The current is **40** A
